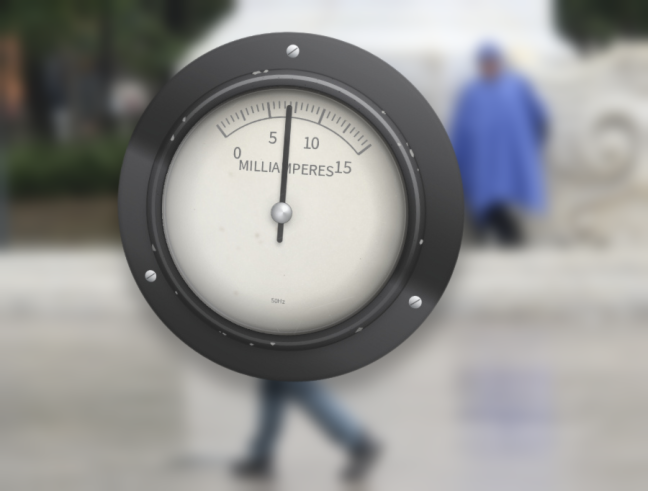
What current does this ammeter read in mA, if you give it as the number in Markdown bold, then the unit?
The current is **7** mA
